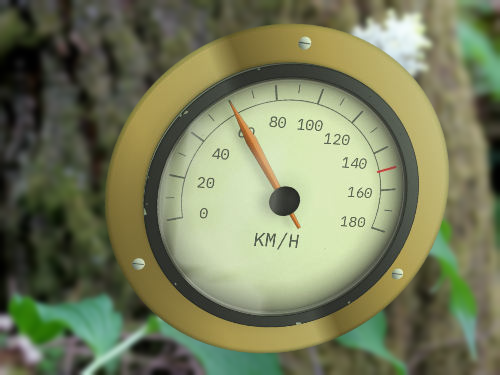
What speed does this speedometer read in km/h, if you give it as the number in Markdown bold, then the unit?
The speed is **60** km/h
